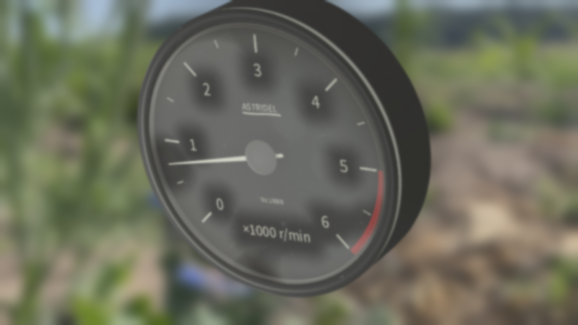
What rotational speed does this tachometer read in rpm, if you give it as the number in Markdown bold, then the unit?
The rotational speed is **750** rpm
